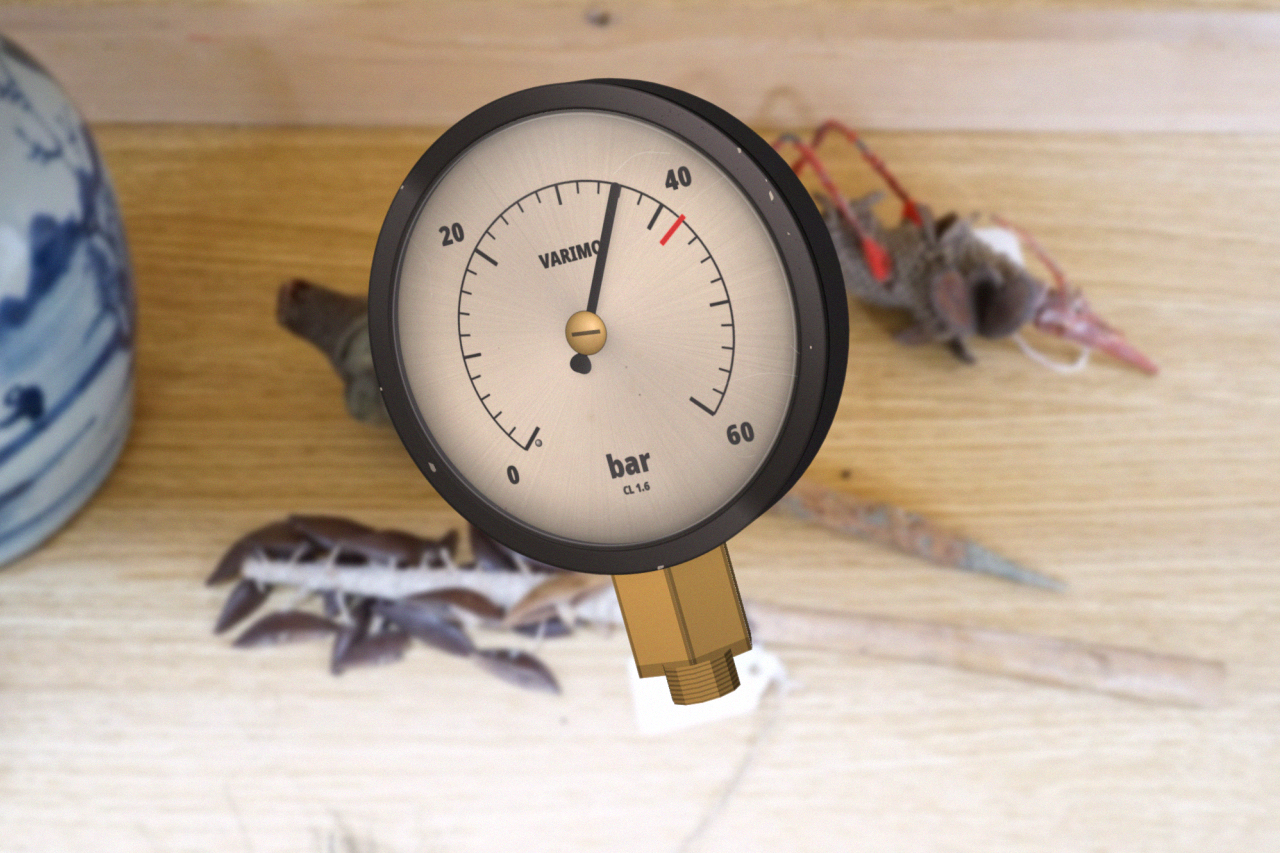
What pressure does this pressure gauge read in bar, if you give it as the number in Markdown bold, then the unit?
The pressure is **36** bar
